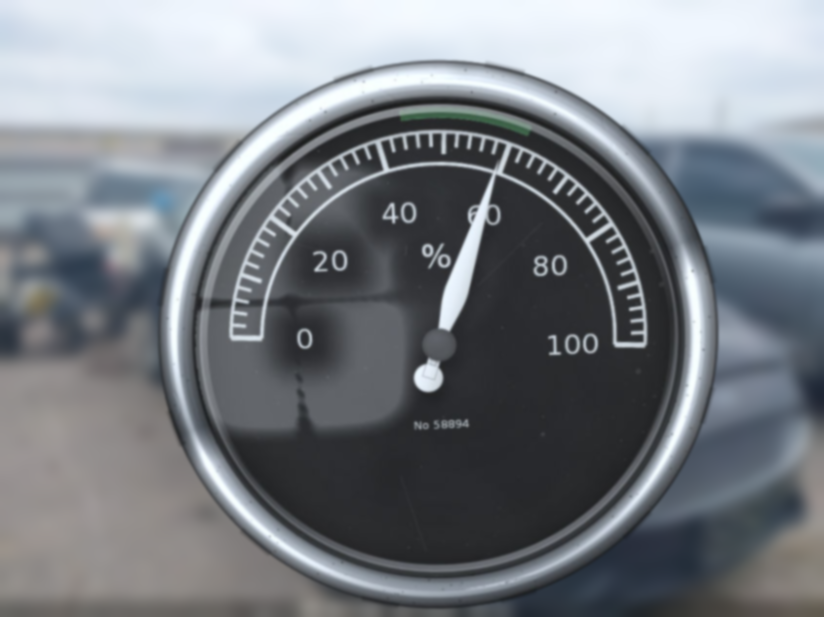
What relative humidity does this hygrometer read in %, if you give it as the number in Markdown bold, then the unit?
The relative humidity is **59** %
